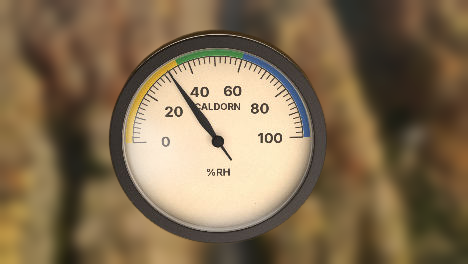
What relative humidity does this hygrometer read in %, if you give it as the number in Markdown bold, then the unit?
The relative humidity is **32** %
